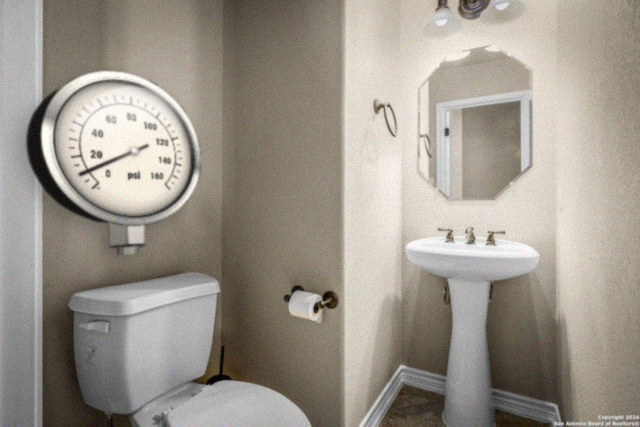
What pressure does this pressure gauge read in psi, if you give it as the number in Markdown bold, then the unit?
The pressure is **10** psi
